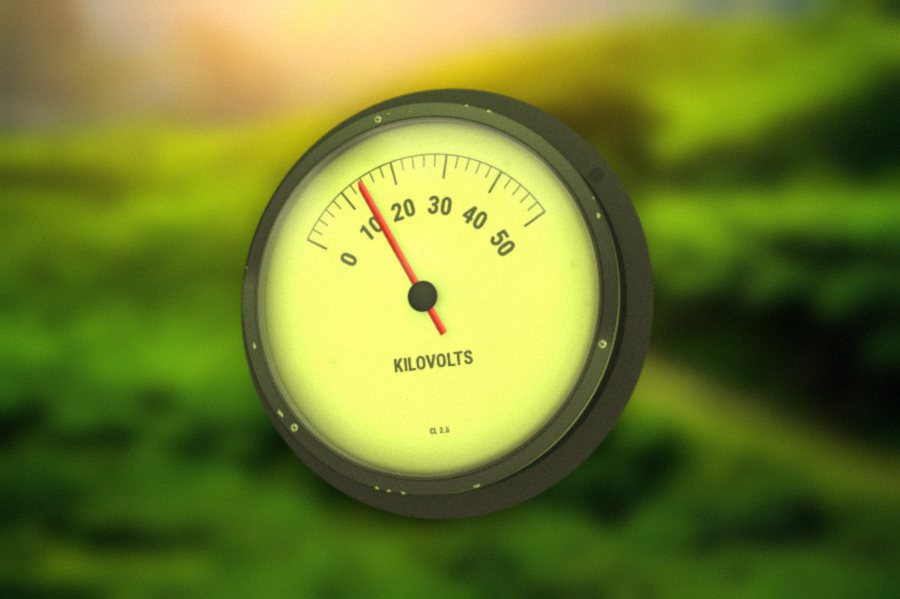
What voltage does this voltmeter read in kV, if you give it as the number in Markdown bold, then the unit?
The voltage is **14** kV
